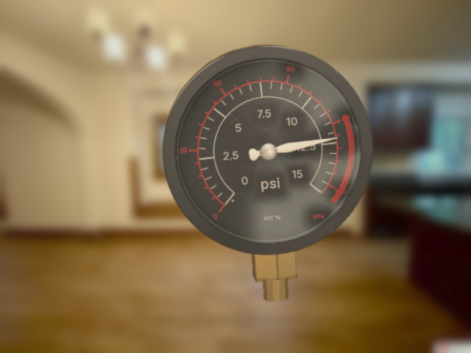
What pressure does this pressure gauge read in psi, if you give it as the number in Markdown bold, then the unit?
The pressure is **12.25** psi
